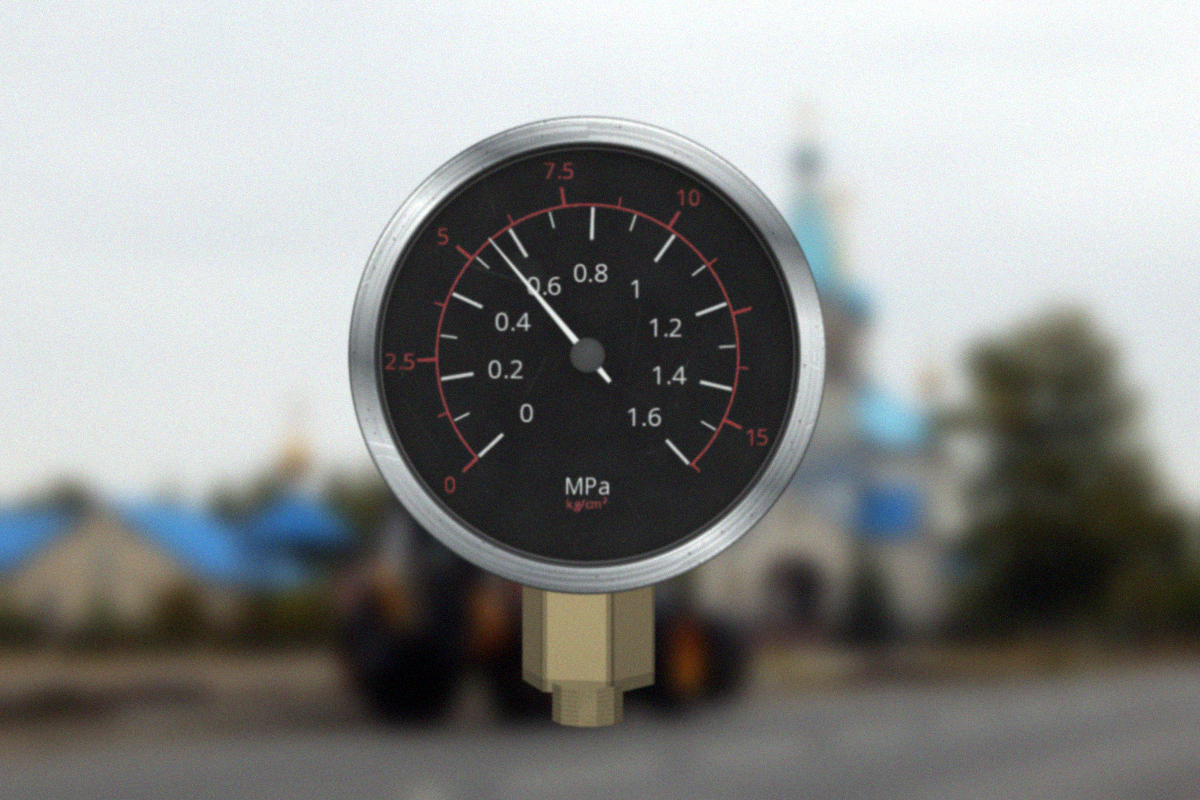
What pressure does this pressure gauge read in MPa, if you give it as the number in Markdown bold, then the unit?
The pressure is **0.55** MPa
